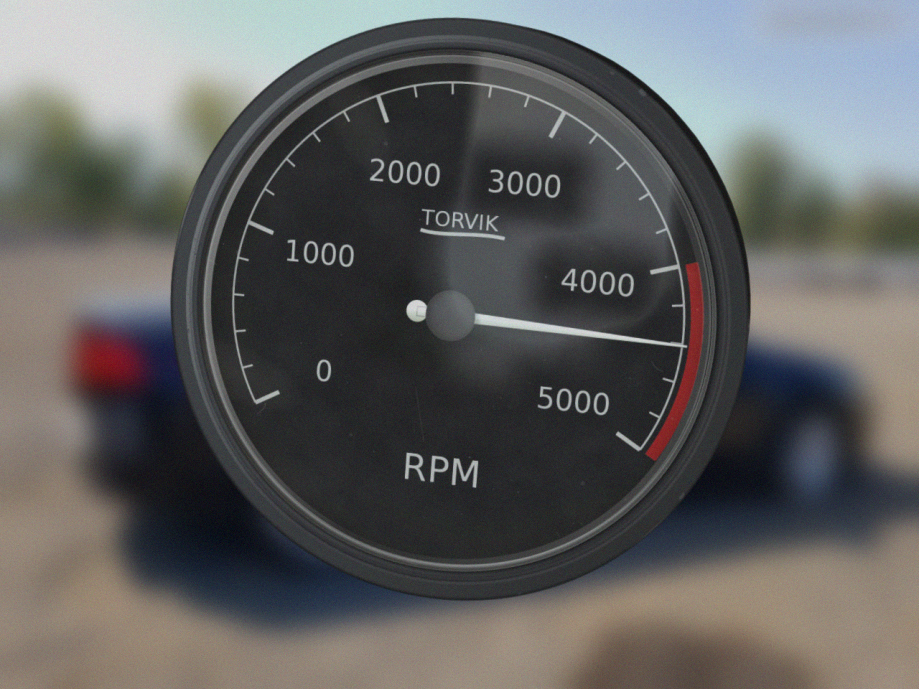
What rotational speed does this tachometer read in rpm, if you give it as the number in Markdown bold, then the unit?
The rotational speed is **4400** rpm
